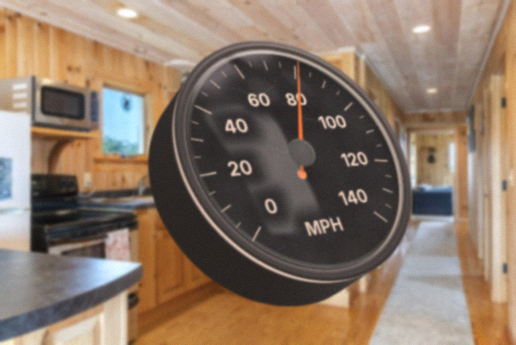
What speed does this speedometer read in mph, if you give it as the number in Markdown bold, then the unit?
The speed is **80** mph
